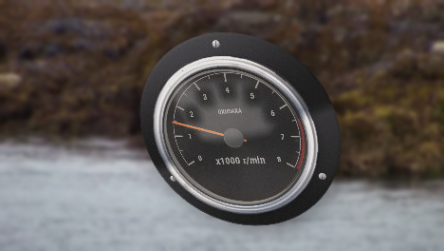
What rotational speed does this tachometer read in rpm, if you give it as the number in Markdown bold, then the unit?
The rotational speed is **1500** rpm
